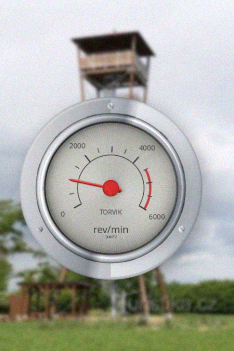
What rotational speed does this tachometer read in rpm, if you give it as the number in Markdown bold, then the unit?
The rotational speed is **1000** rpm
